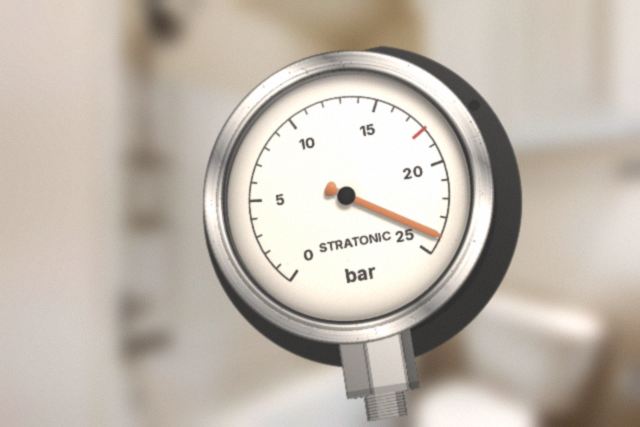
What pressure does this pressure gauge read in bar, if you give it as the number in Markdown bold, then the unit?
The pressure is **24** bar
